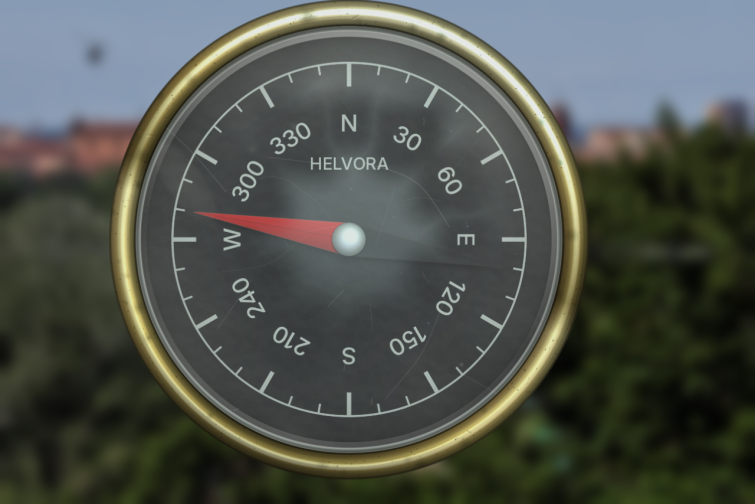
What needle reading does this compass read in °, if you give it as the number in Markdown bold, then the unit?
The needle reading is **280** °
